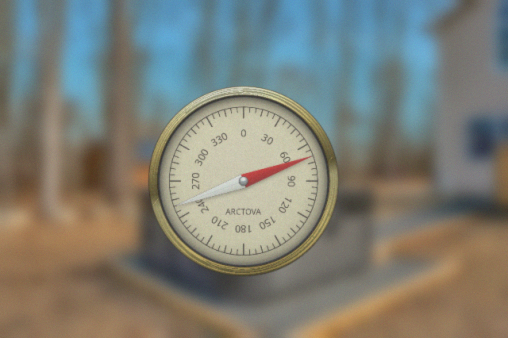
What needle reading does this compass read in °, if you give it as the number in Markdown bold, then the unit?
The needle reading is **70** °
